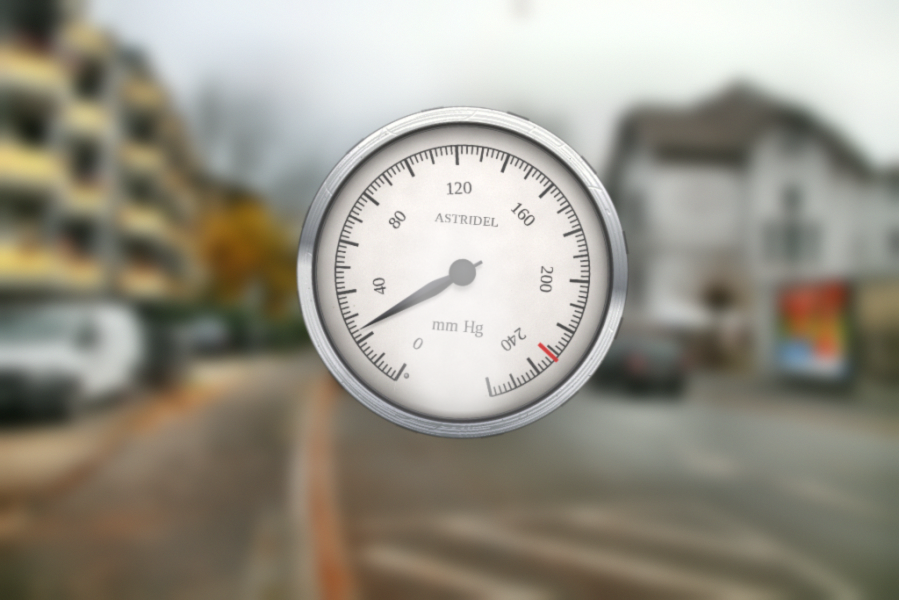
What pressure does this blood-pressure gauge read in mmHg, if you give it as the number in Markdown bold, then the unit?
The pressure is **24** mmHg
